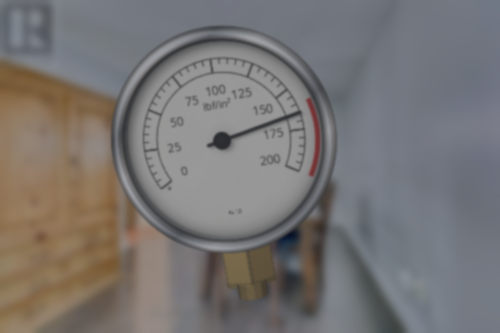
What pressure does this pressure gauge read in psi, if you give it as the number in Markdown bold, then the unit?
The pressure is **165** psi
